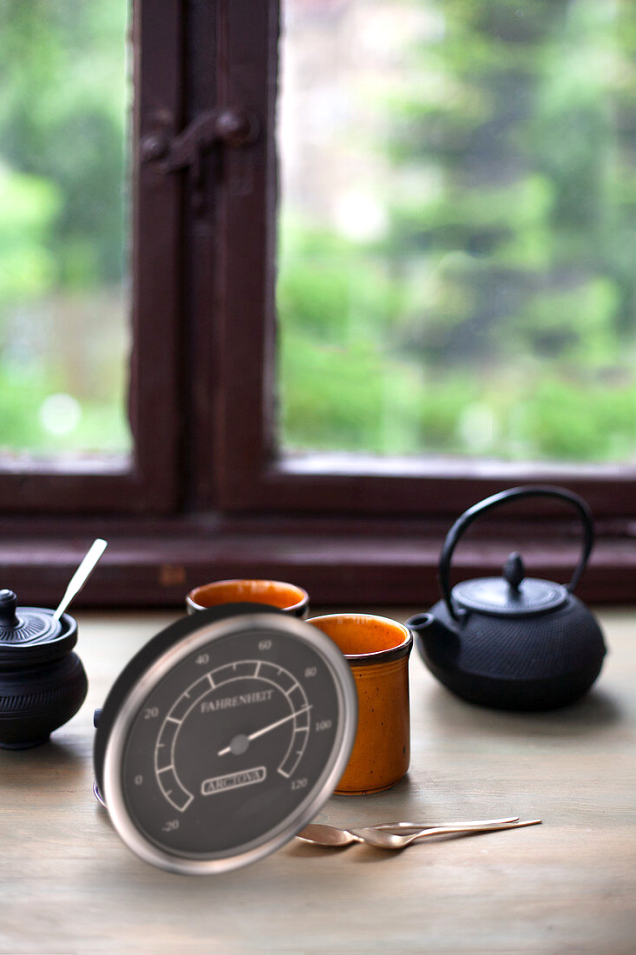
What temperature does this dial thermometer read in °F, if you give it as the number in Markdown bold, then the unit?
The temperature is **90** °F
